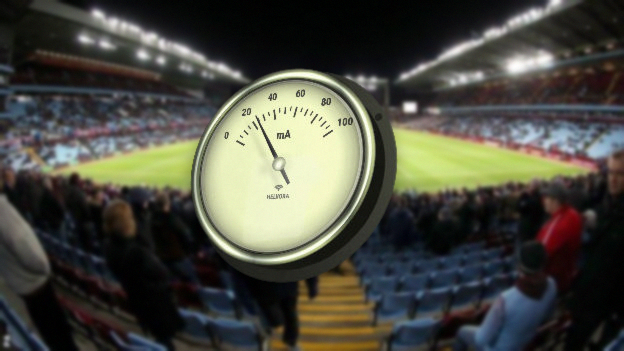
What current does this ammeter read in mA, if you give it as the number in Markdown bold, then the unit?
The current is **25** mA
